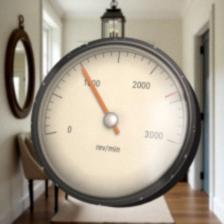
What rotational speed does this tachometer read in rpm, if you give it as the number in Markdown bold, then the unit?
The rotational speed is **1000** rpm
